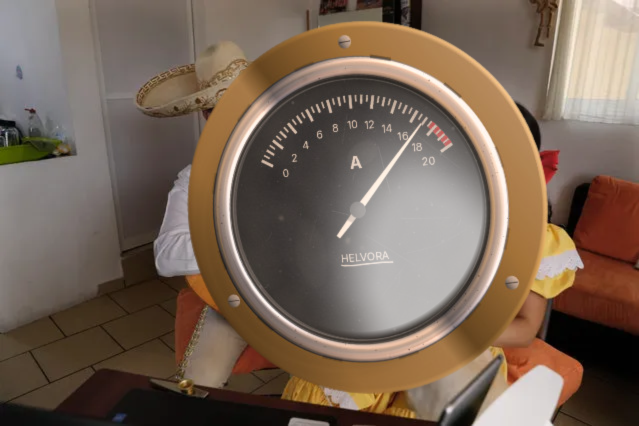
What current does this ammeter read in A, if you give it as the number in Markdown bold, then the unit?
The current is **17** A
